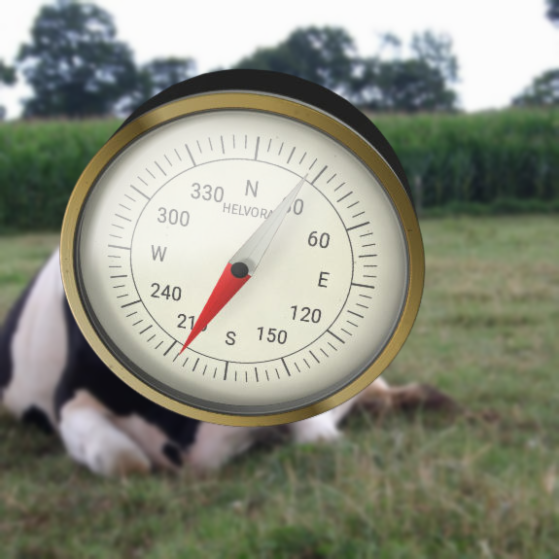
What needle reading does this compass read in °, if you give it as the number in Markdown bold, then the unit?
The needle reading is **205** °
